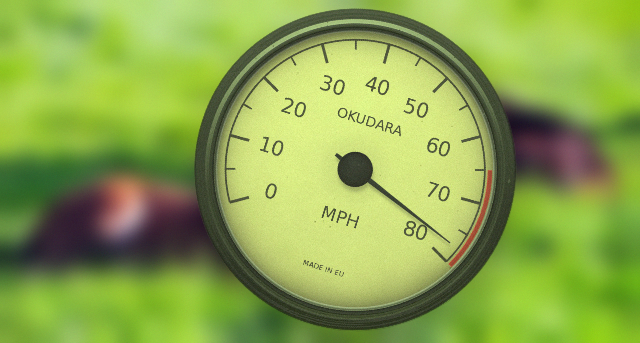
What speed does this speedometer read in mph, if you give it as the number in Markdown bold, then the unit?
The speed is **77.5** mph
